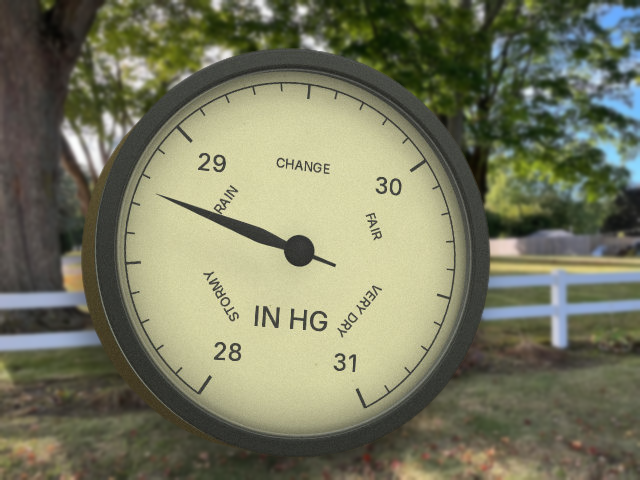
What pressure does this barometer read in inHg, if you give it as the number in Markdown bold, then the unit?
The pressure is **28.75** inHg
